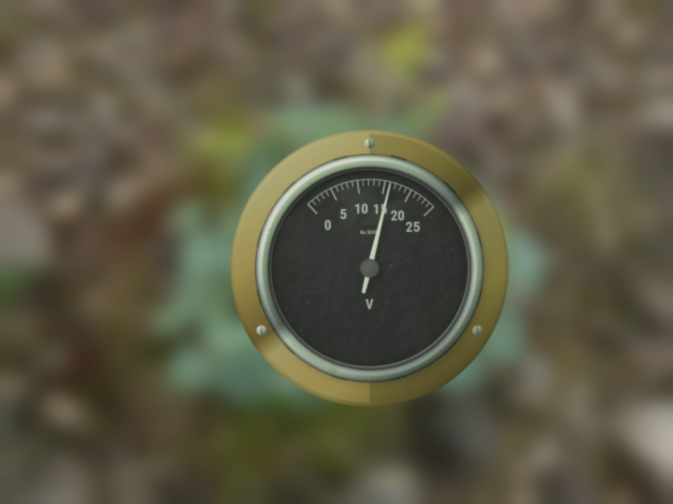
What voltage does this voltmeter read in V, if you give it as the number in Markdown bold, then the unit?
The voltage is **16** V
